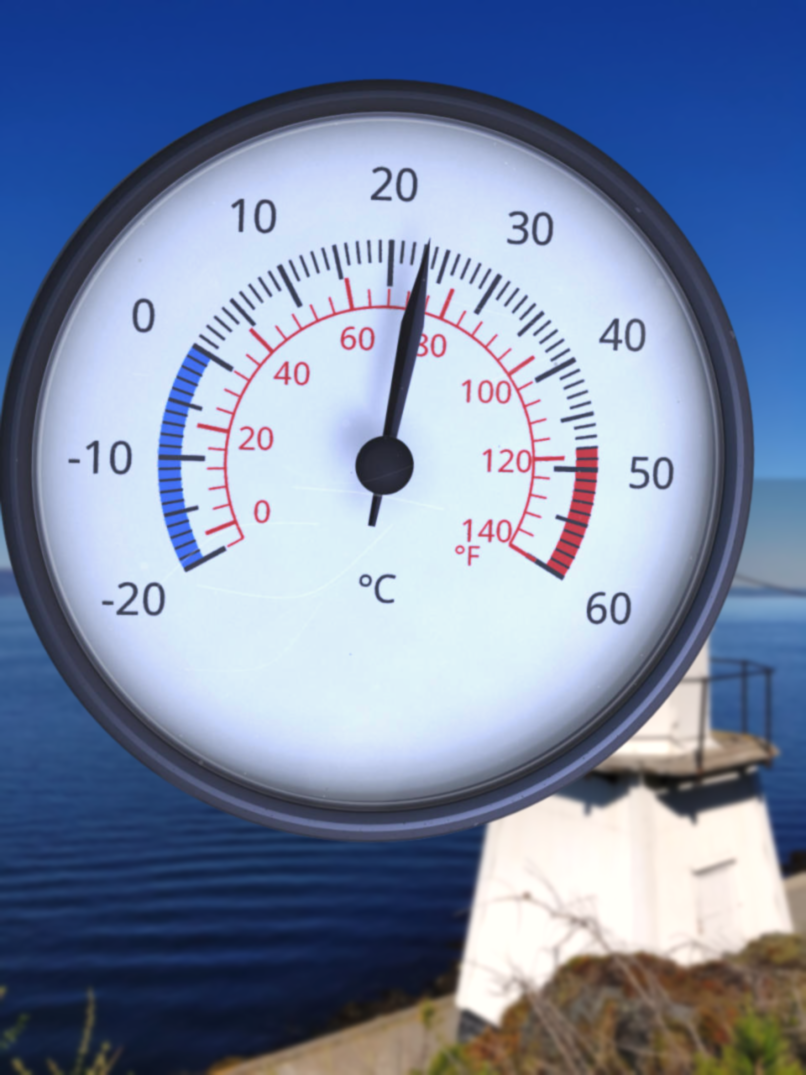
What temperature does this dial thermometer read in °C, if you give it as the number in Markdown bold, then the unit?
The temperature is **23** °C
